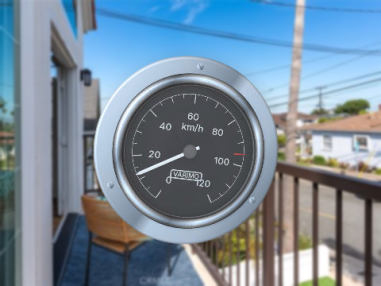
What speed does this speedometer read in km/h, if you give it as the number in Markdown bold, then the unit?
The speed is **12.5** km/h
